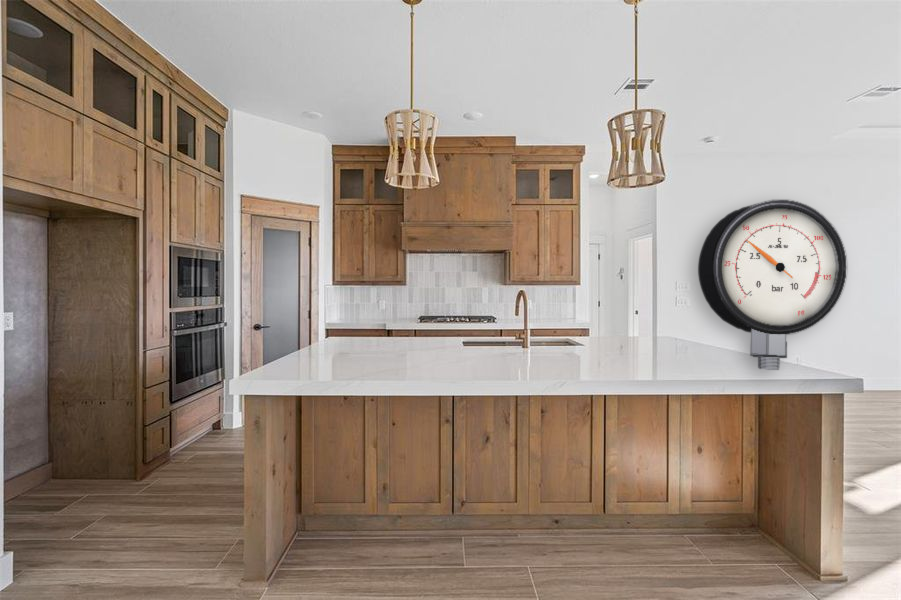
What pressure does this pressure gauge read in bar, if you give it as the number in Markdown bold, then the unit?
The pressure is **3** bar
